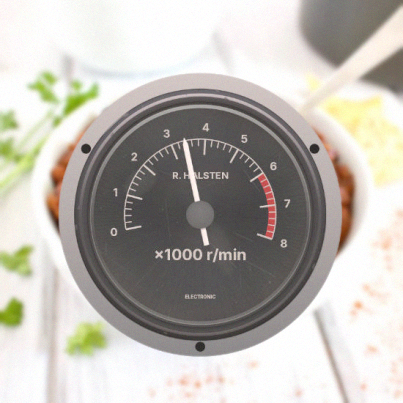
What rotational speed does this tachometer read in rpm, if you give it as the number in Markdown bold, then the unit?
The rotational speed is **3400** rpm
